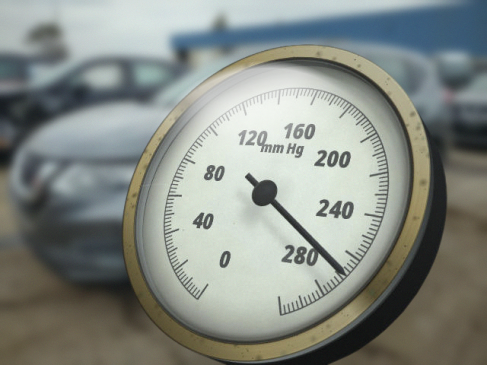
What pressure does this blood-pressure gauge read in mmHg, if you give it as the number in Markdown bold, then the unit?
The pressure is **268** mmHg
